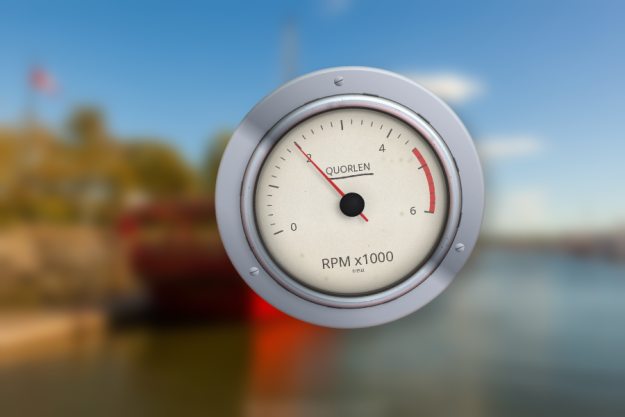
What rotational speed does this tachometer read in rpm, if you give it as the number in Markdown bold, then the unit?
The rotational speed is **2000** rpm
